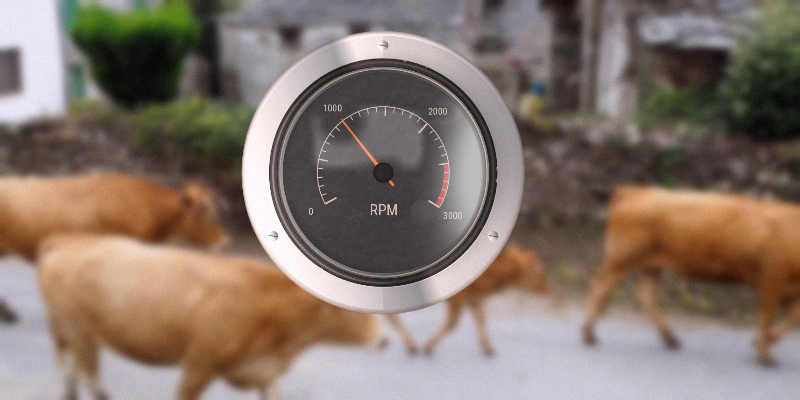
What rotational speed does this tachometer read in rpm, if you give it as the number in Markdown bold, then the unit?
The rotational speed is **1000** rpm
